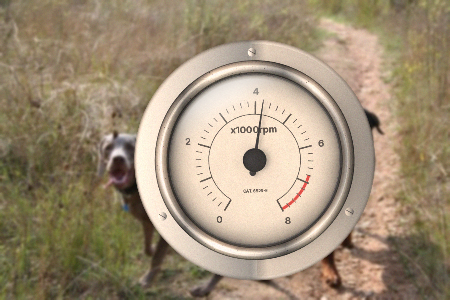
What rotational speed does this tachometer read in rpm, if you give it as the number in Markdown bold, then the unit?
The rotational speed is **4200** rpm
